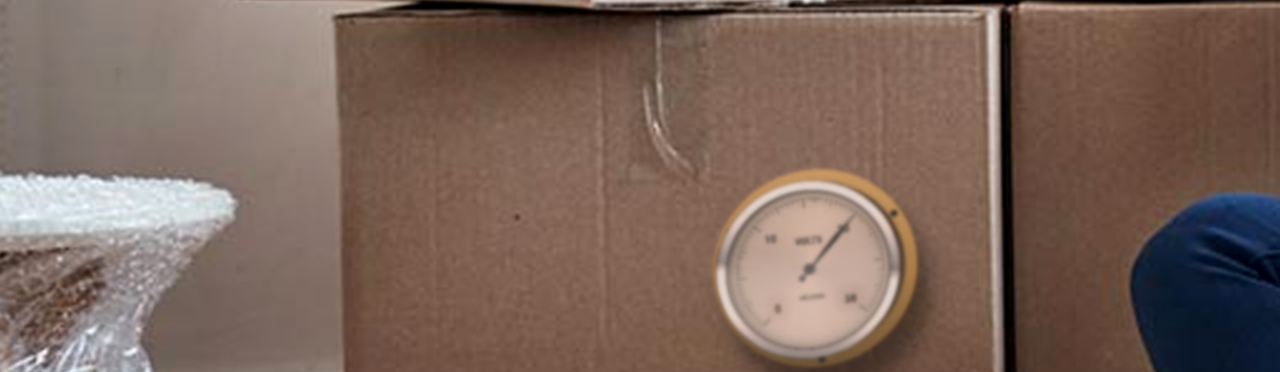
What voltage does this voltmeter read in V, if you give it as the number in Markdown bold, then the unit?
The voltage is **20** V
